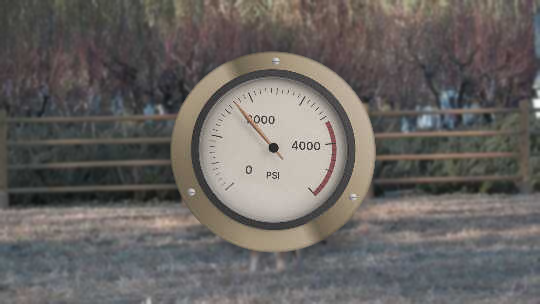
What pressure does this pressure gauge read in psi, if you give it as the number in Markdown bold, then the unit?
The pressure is **1700** psi
